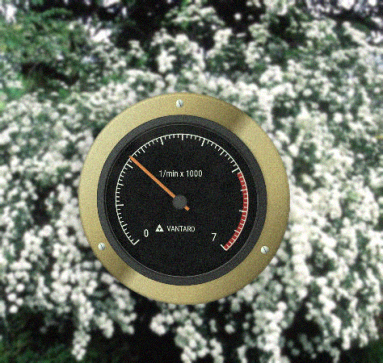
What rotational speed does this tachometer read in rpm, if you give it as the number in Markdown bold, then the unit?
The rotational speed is **2200** rpm
